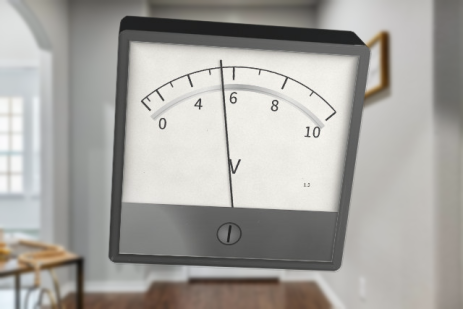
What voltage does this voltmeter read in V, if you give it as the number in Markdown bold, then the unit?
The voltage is **5.5** V
